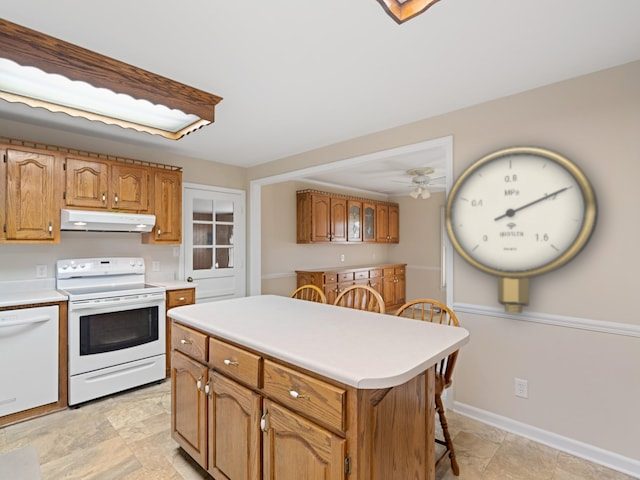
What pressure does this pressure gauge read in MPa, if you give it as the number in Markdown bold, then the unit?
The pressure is **1.2** MPa
